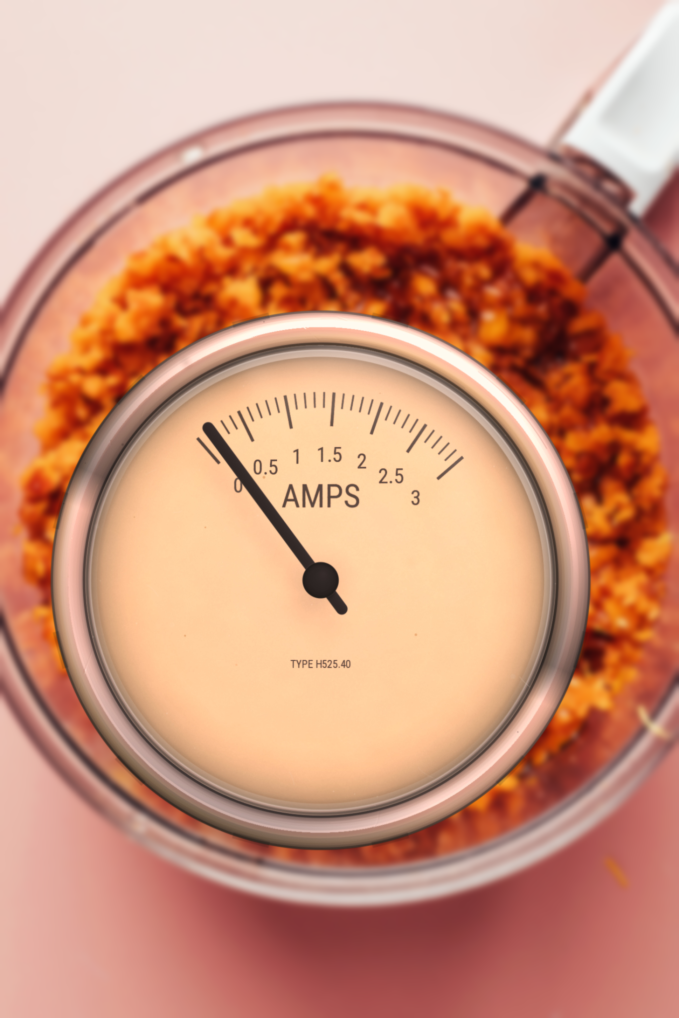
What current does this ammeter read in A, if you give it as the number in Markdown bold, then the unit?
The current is **0.15** A
